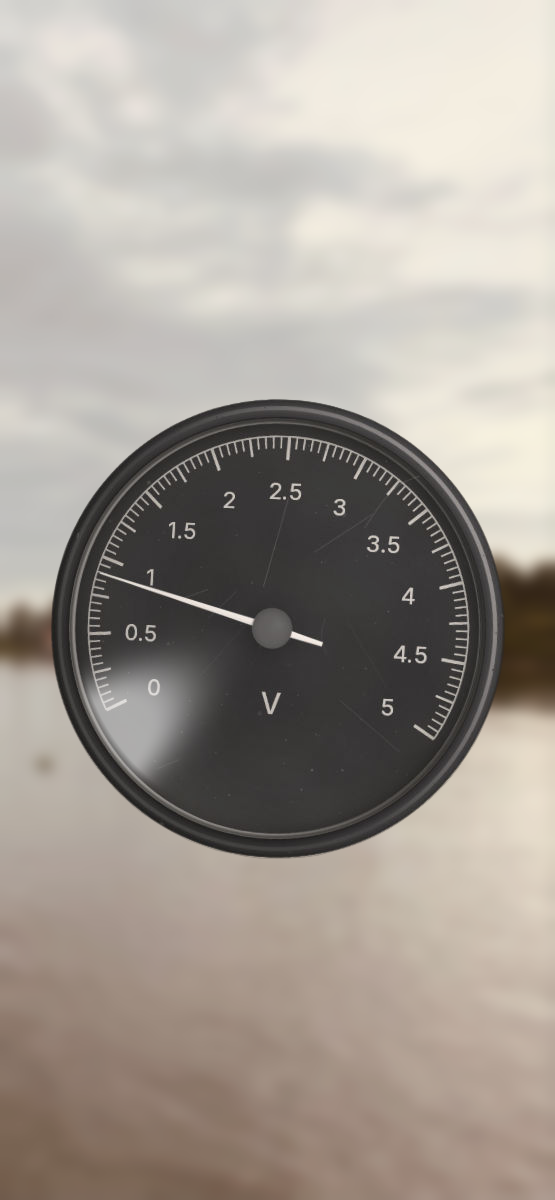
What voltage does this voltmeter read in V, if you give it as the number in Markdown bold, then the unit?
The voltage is **0.9** V
